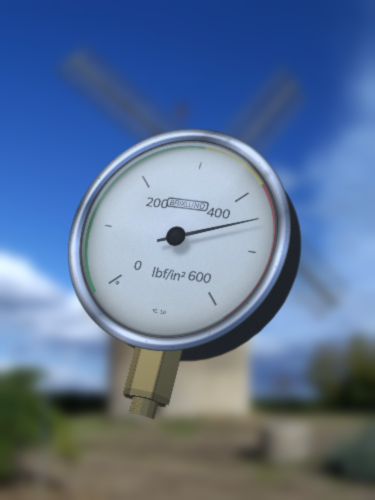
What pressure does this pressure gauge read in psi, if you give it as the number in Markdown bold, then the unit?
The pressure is **450** psi
